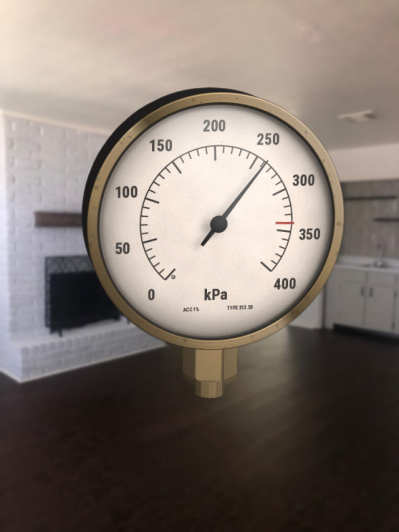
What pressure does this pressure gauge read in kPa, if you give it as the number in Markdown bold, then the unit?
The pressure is **260** kPa
